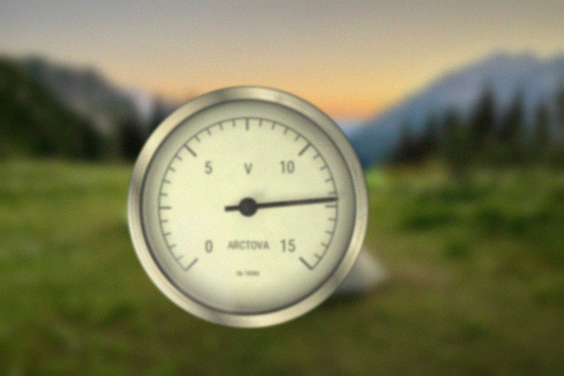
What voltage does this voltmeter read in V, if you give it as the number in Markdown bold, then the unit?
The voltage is **12.25** V
